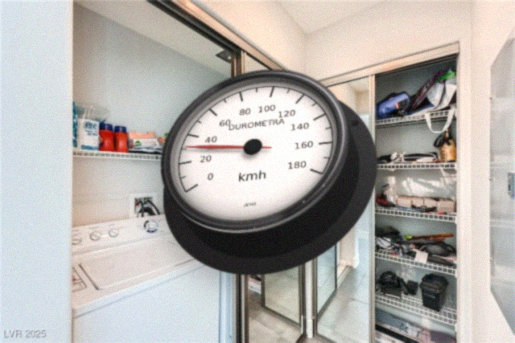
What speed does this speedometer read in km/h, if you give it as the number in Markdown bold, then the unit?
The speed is **30** km/h
